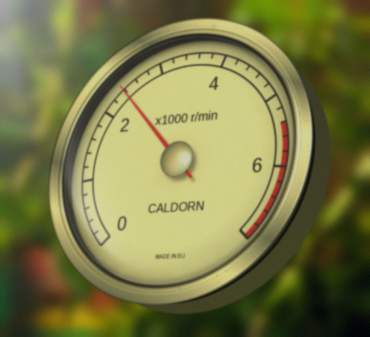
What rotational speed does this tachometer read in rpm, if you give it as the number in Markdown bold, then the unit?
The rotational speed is **2400** rpm
